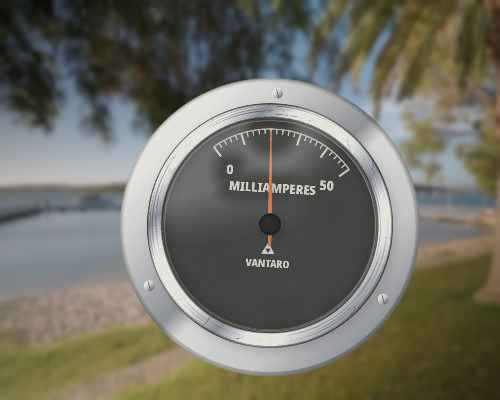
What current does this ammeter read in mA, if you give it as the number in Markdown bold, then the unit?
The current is **20** mA
